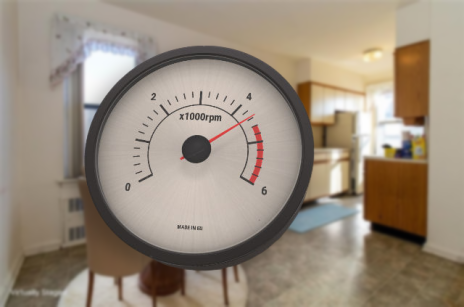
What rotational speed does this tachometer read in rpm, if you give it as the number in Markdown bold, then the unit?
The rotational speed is **4400** rpm
